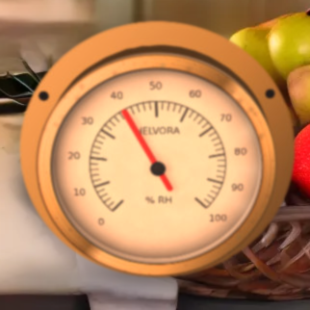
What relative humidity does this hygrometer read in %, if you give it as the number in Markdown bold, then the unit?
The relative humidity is **40** %
